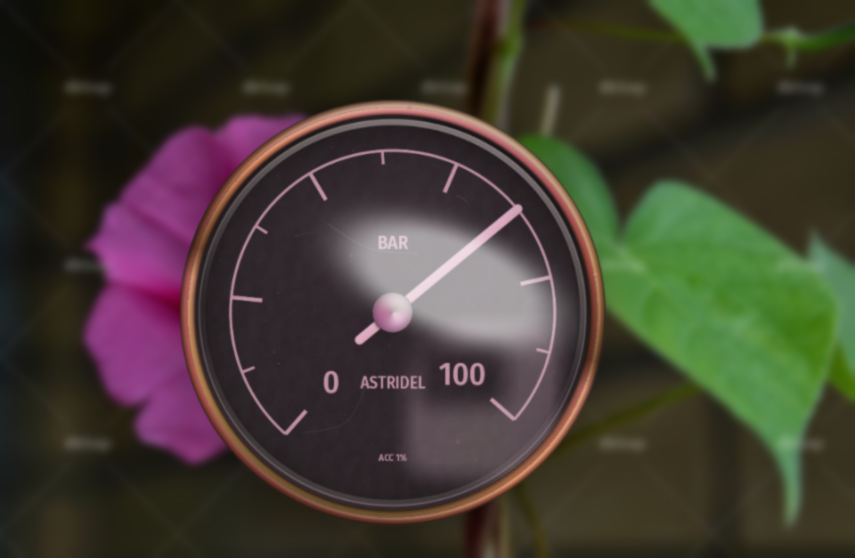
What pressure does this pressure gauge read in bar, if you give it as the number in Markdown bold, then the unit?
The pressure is **70** bar
